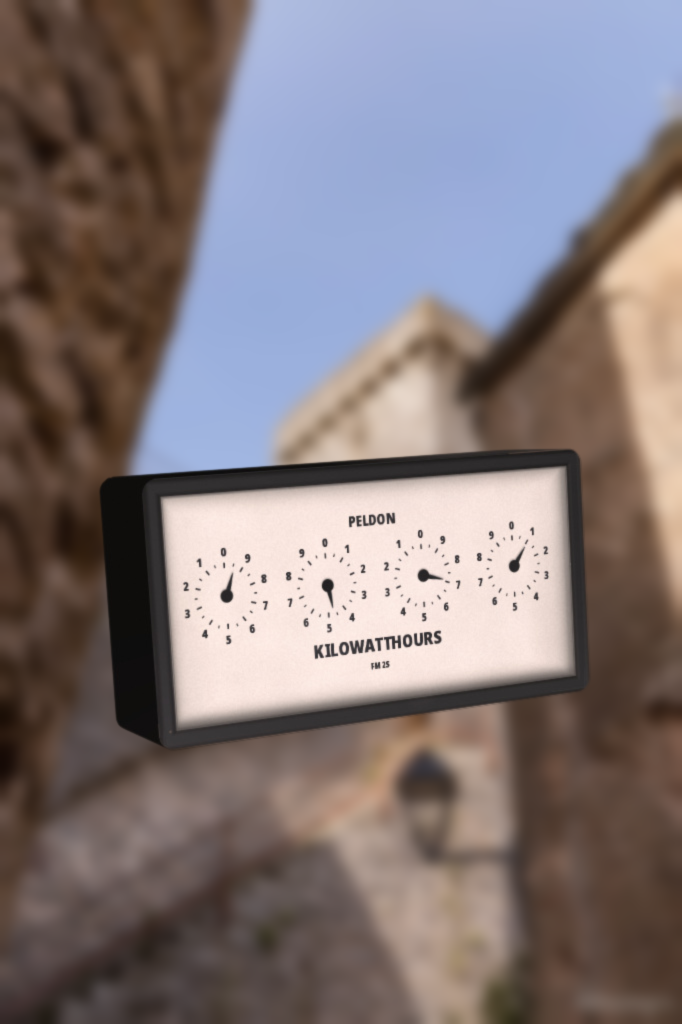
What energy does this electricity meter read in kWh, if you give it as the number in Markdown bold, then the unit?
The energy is **9471** kWh
